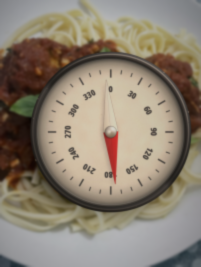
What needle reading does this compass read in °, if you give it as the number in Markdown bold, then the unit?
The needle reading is **175** °
